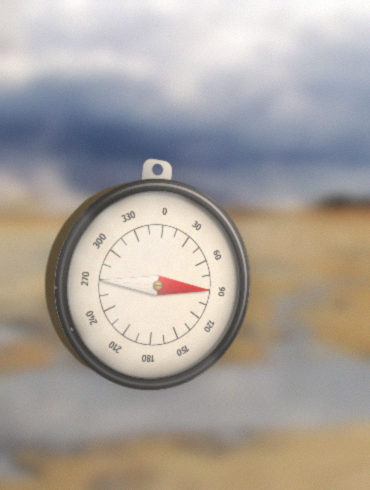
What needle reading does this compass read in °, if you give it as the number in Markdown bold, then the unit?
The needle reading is **90** °
